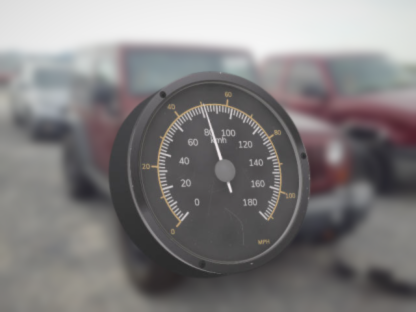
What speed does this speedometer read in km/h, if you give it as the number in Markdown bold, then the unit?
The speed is **80** km/h
